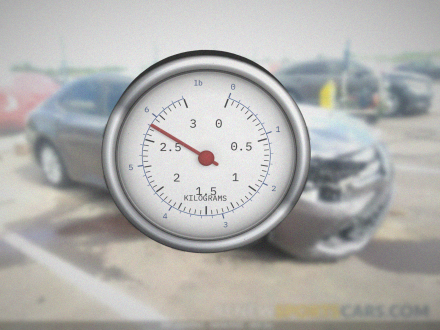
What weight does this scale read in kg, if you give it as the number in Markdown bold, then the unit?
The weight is **2.65** kg
